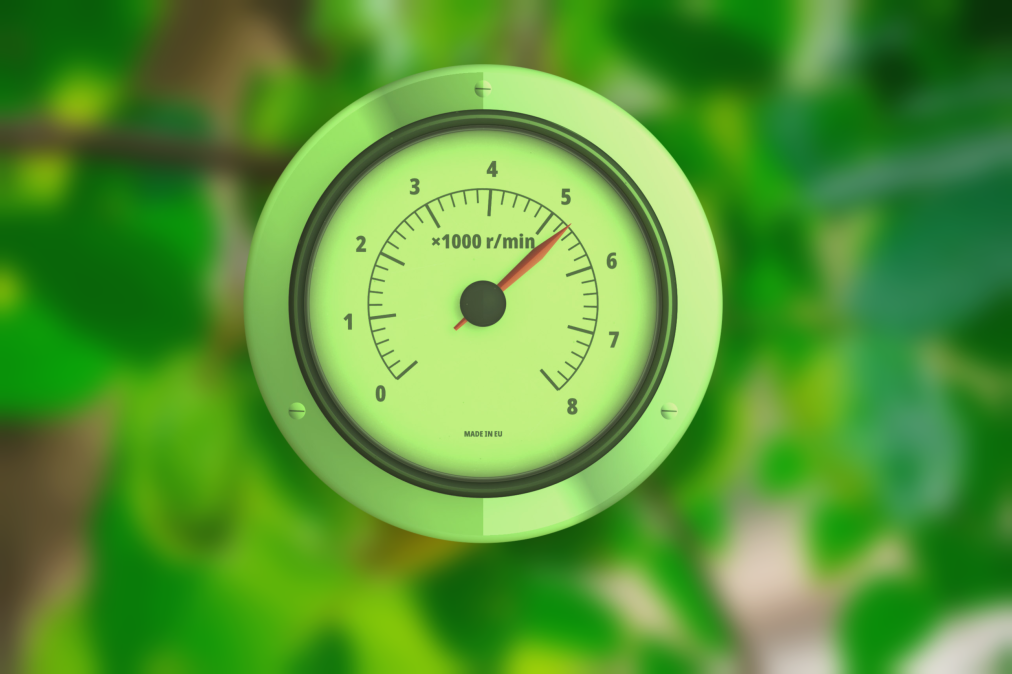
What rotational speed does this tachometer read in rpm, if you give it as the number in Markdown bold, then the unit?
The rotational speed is **5300** rpm
